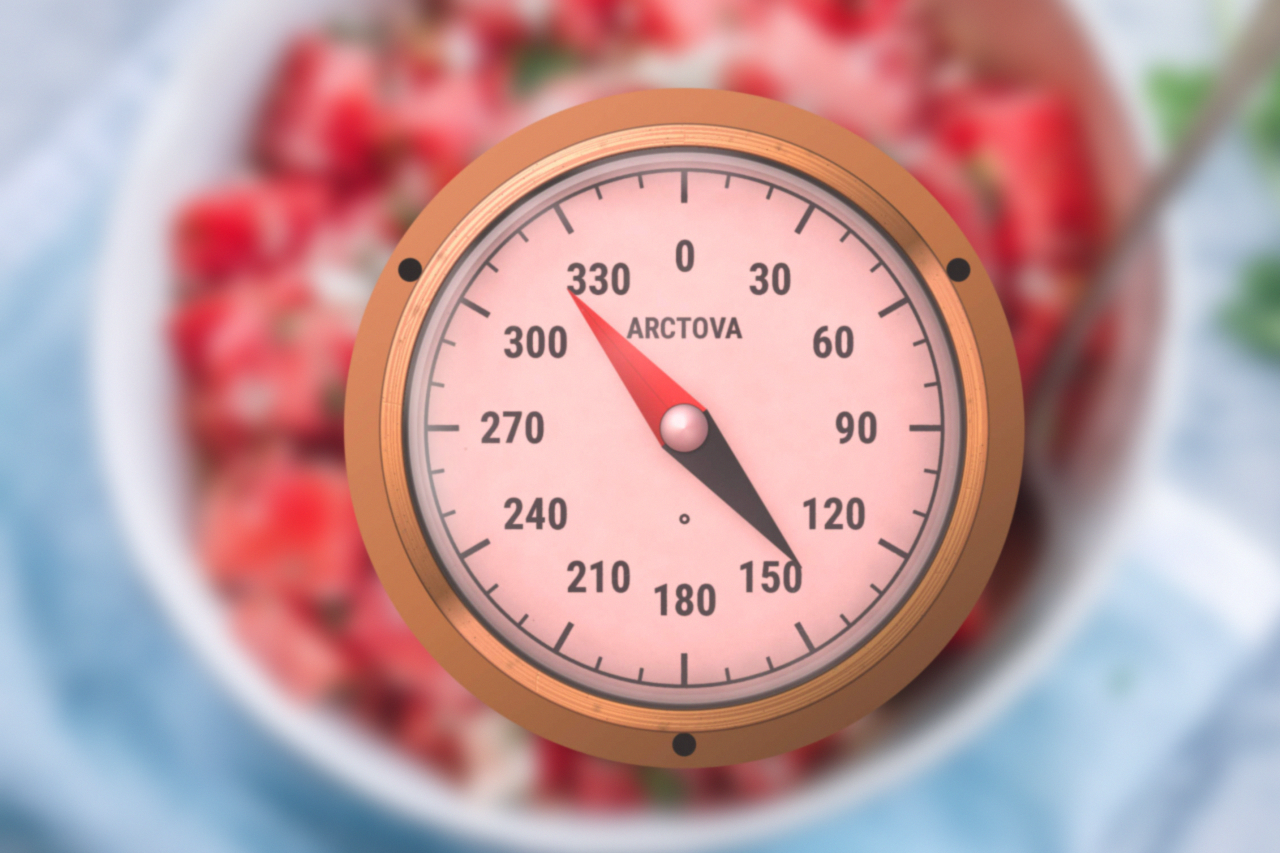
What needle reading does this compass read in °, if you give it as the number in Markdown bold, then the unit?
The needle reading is **320** °
